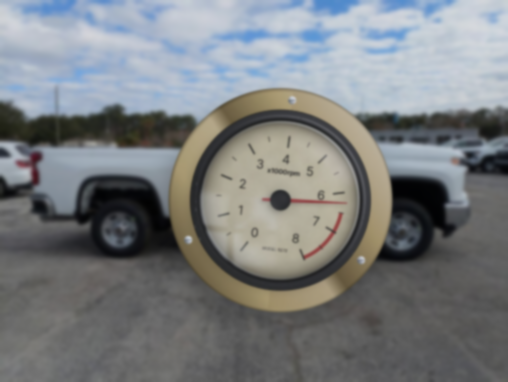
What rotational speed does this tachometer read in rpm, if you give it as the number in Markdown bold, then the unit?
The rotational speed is **6250** rpm
